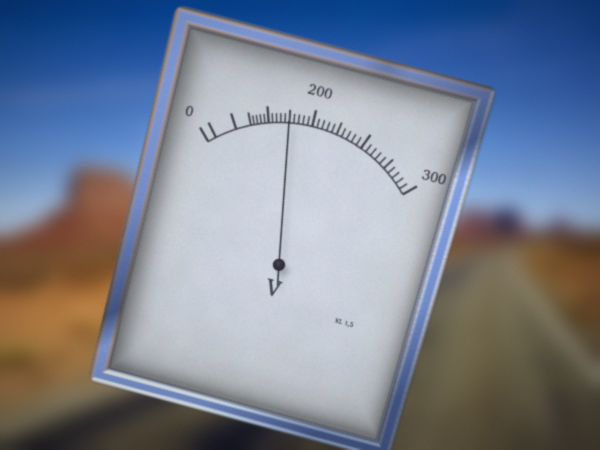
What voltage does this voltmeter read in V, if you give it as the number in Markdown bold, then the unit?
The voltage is **175** V
